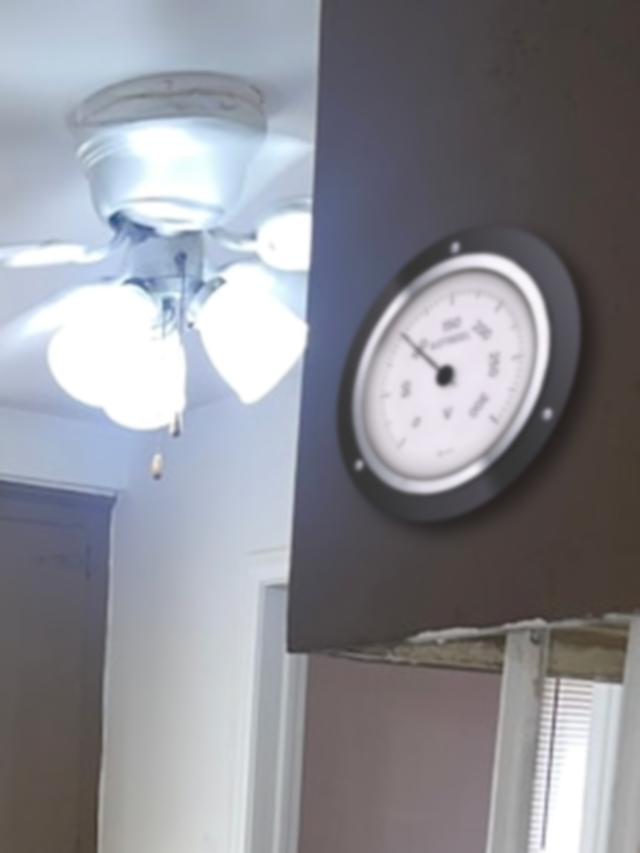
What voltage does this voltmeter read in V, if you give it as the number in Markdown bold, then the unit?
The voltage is **100** V
